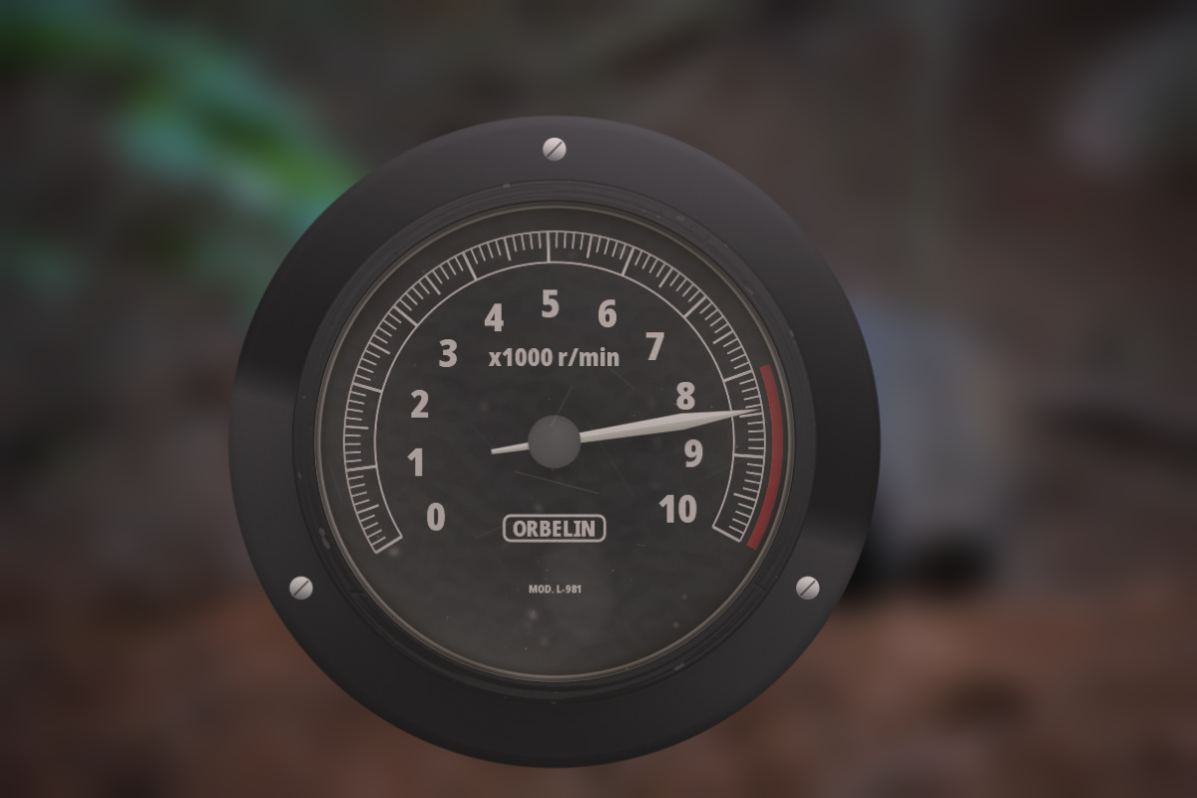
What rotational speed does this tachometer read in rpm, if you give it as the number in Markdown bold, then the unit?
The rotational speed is **8450** rpm
